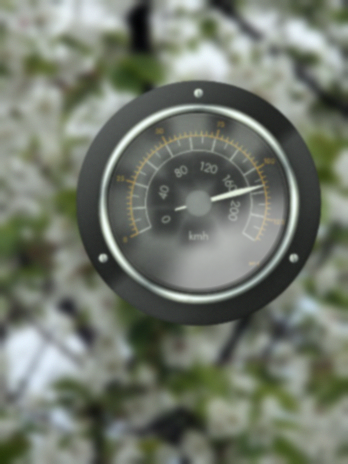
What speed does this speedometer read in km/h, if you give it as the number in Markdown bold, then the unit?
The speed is **175** km/h
